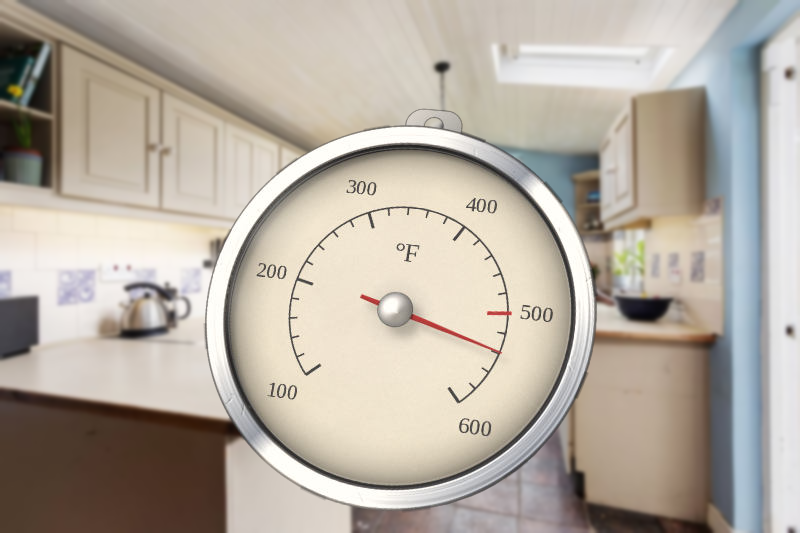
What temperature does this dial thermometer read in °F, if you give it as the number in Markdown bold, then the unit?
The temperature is **540** °F
